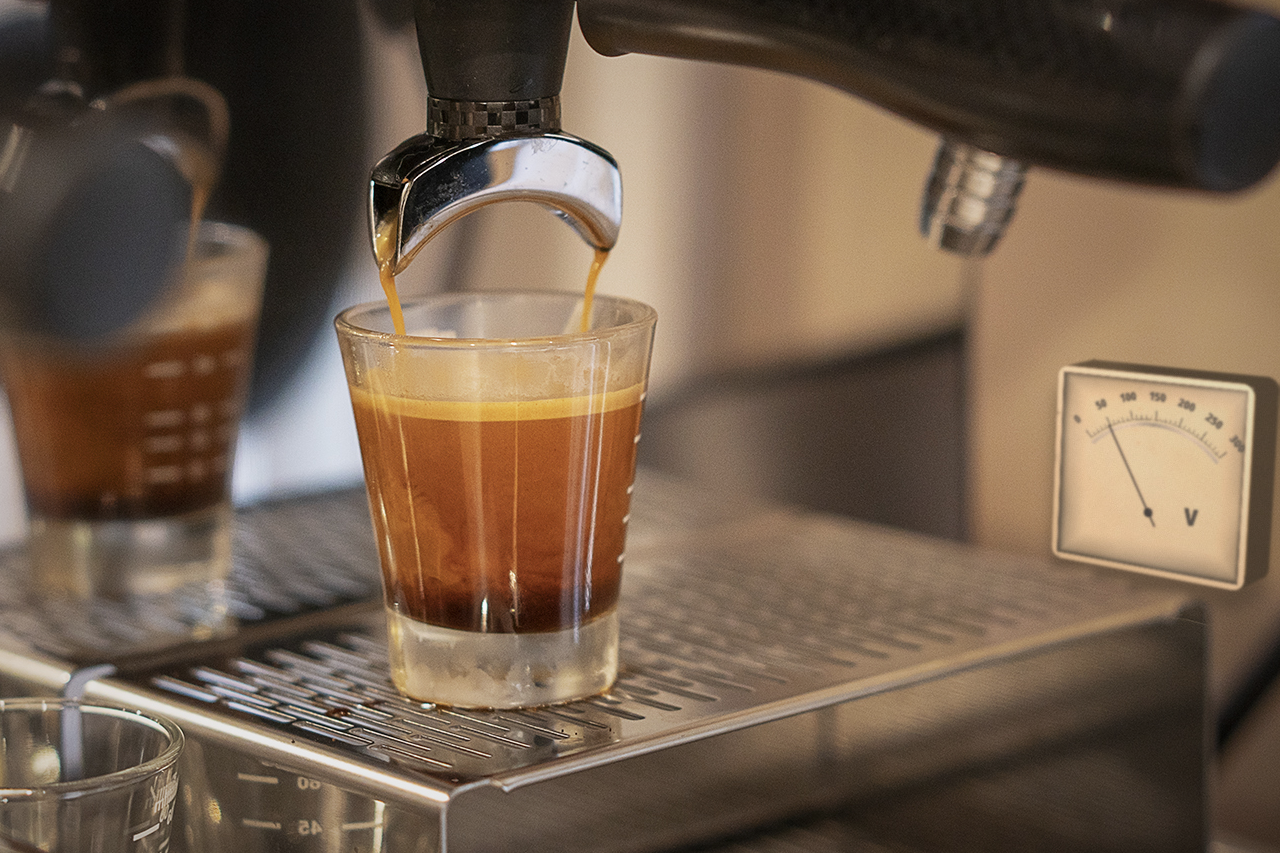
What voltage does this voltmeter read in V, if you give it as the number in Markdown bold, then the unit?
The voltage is **50** V
